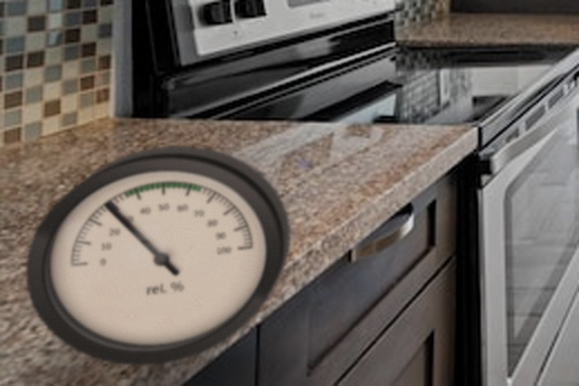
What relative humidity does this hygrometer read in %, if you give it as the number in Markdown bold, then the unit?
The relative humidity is **30** %
